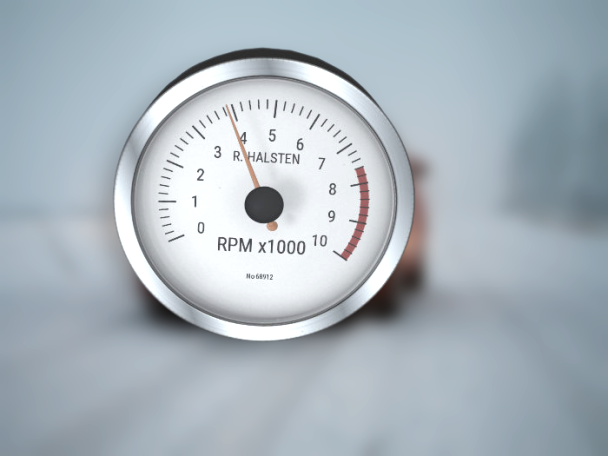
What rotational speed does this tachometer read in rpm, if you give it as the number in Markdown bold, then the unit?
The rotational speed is **3900** rpm
